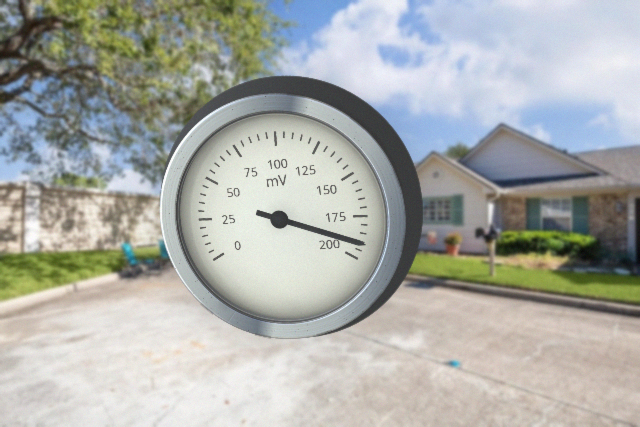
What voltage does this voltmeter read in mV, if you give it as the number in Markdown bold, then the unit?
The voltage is **190** mV
